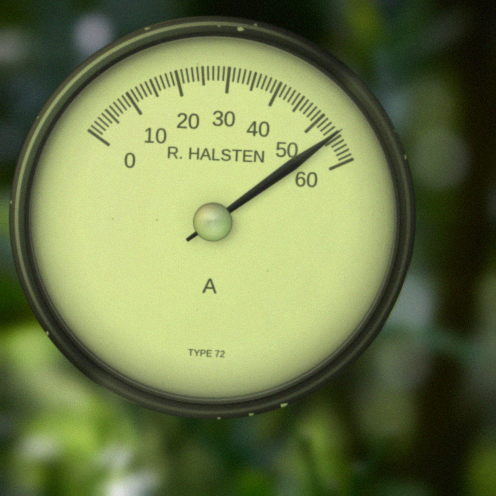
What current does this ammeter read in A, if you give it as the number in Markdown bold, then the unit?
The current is **54** A
